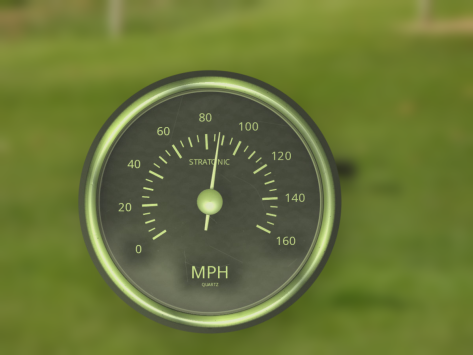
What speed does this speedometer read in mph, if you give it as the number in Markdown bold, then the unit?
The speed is **87.5** mph
